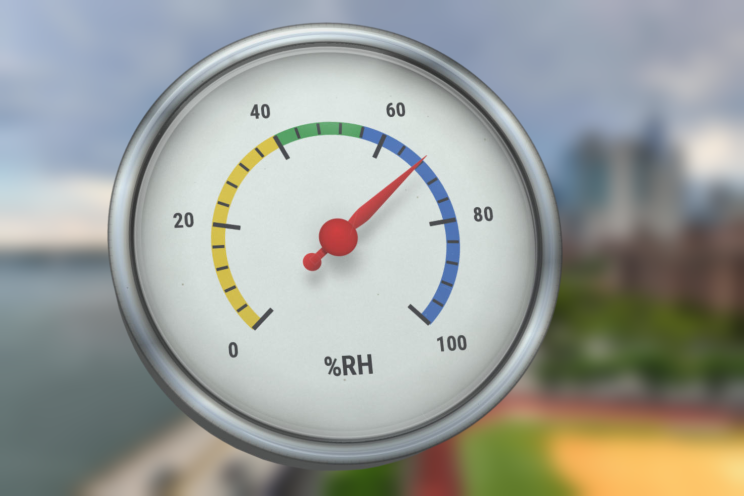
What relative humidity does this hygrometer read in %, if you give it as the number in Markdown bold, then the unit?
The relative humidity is **68** %
